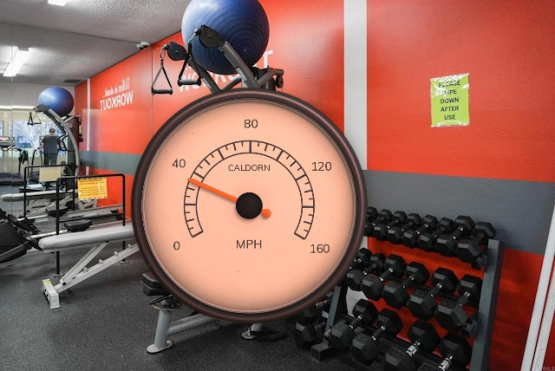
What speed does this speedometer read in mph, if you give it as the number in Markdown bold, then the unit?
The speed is **35** mph
